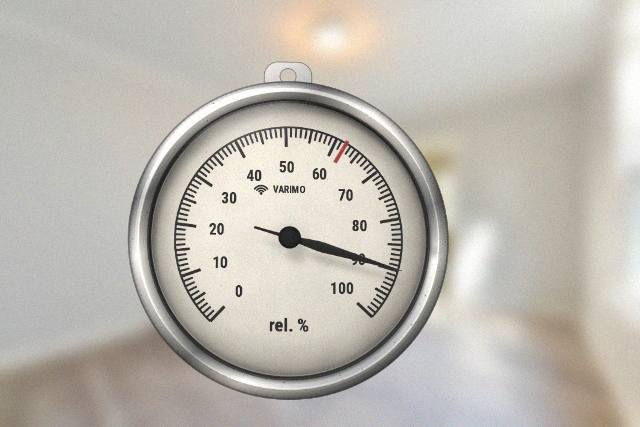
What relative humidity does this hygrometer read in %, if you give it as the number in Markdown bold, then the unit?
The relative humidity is **90** %
